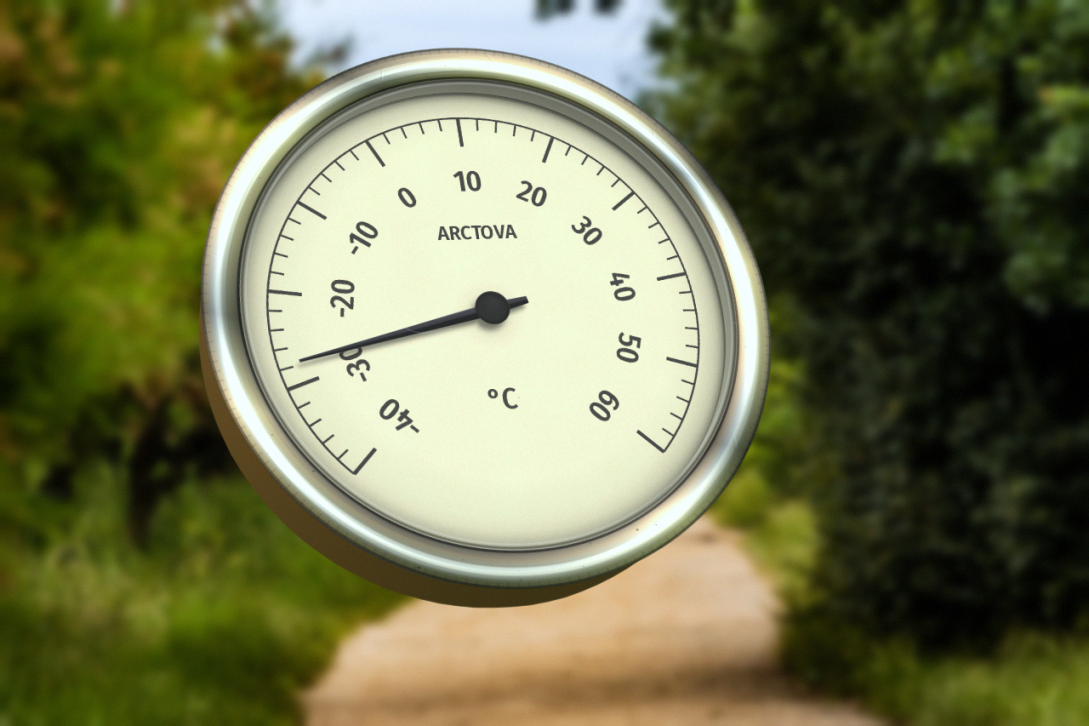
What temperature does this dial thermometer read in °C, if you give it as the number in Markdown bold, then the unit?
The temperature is **-28** °C
